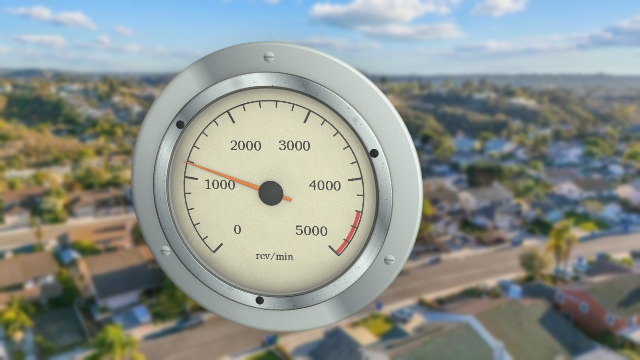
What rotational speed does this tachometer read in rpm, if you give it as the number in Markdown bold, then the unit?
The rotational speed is **1200** rpm
